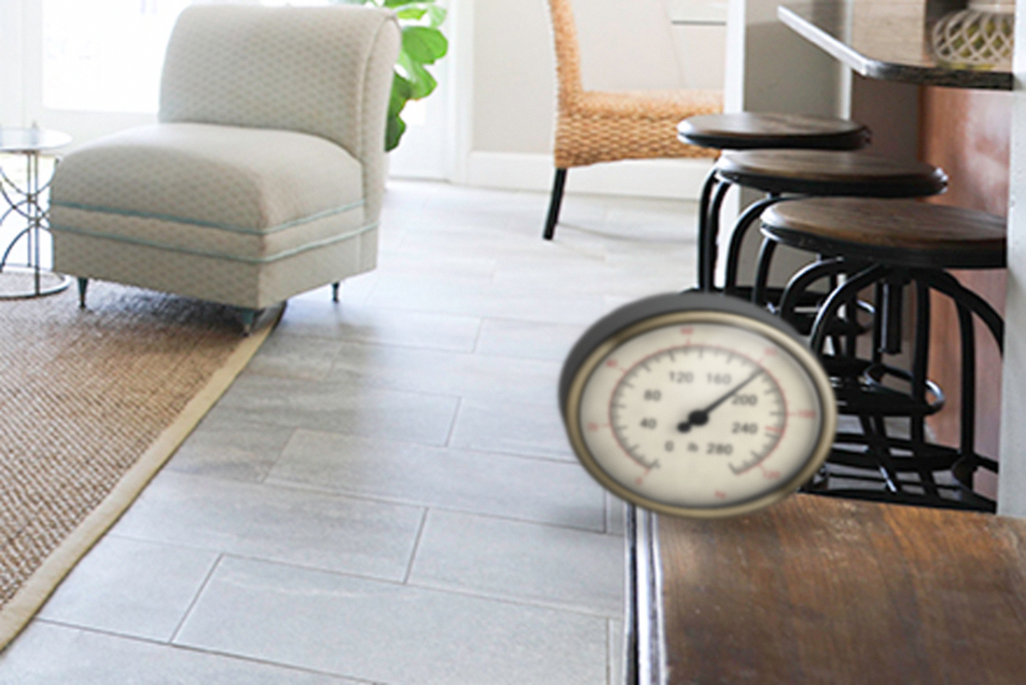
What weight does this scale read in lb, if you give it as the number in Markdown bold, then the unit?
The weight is **180** lb
